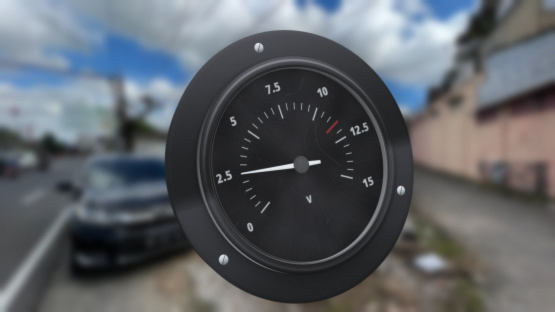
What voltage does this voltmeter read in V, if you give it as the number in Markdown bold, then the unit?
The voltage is **2.5** V
